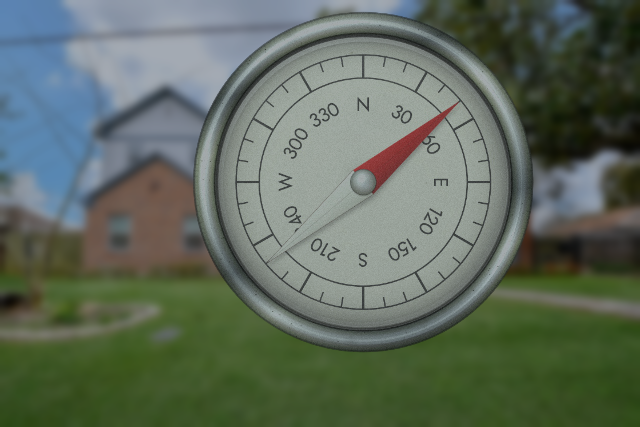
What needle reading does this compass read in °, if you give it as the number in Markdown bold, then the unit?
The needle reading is **50** °
